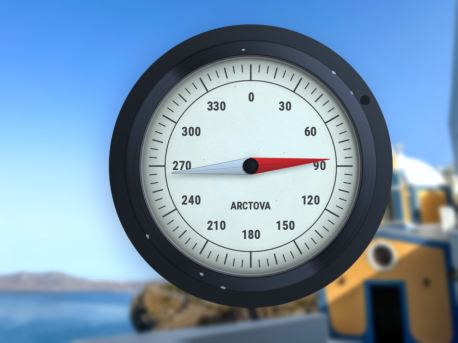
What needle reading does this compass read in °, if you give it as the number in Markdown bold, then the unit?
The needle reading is **85** °
